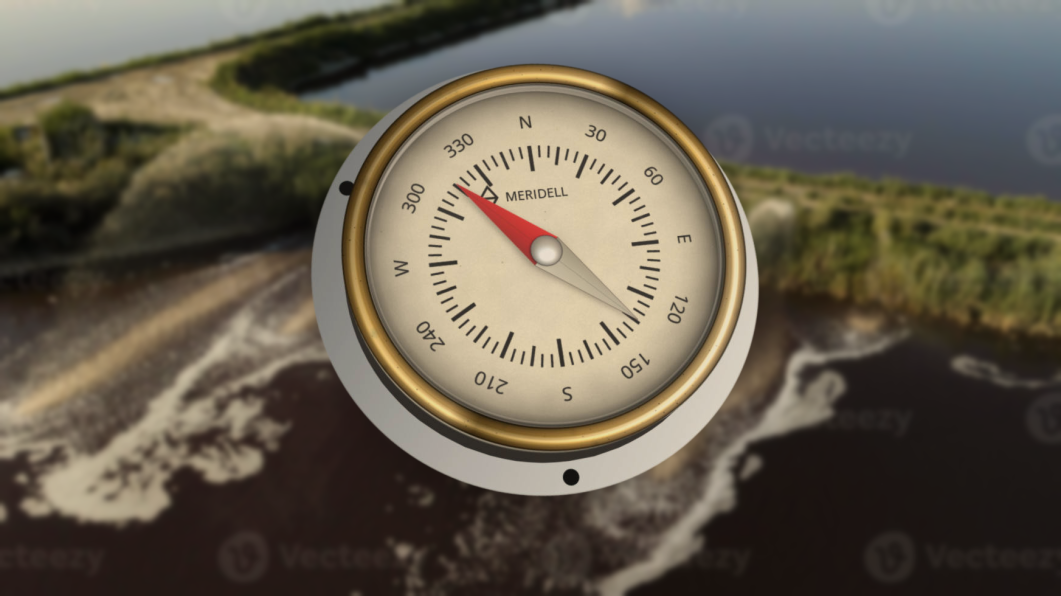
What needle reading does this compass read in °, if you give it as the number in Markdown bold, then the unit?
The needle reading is **315** °
